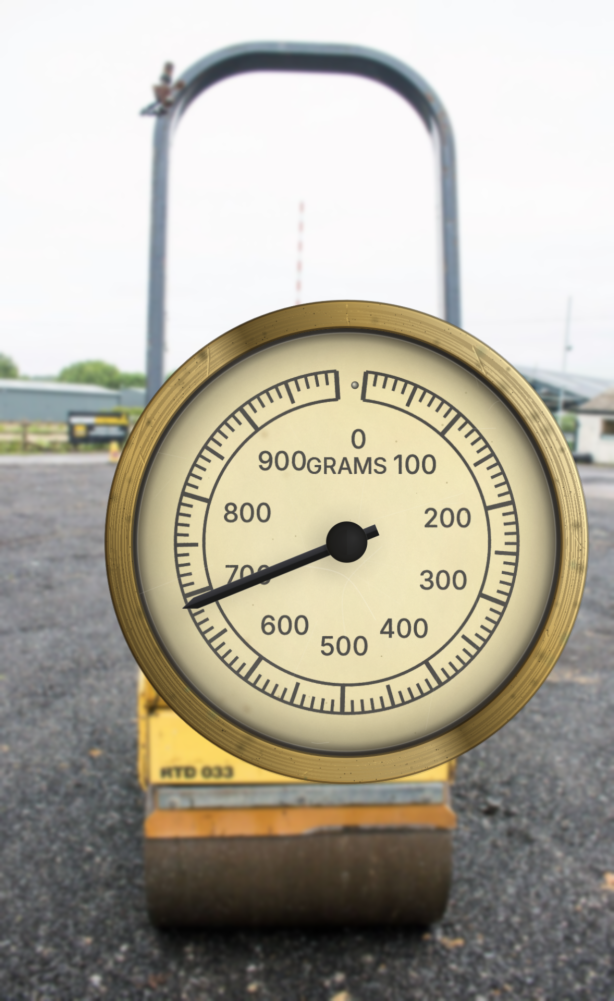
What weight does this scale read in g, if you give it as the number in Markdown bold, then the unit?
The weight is **690** g
